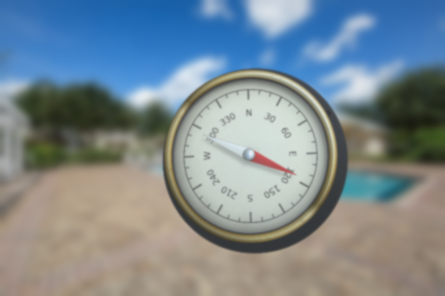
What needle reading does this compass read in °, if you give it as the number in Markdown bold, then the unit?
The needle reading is **115** °
